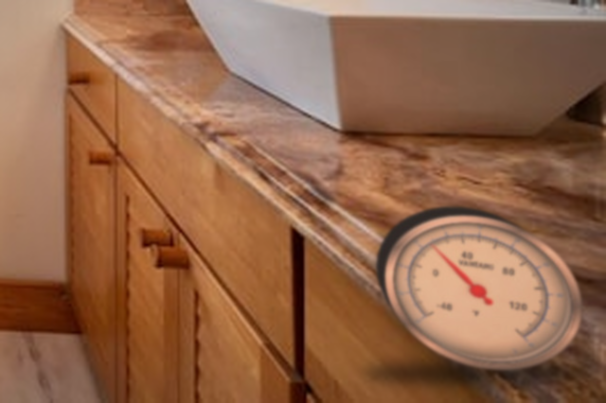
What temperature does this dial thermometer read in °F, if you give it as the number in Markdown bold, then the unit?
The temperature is **20** °F
